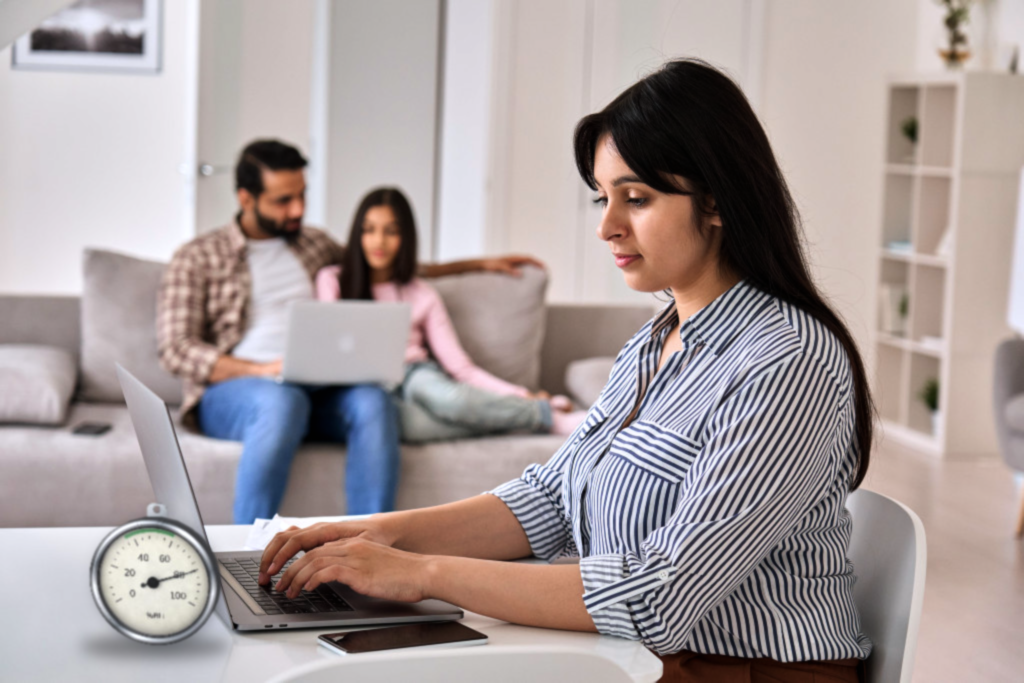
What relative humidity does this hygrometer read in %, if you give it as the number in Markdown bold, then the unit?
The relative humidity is **80** %
